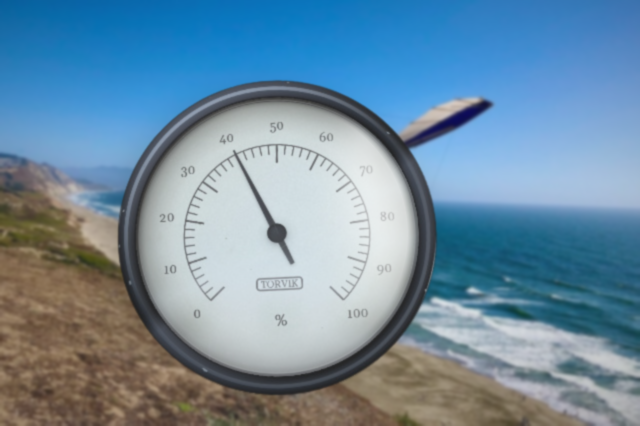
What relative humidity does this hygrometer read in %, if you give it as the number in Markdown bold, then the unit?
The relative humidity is **40** %
